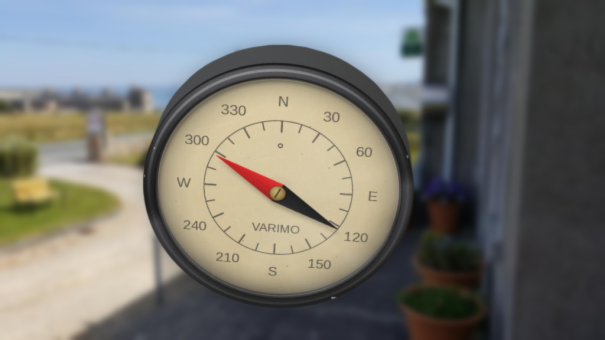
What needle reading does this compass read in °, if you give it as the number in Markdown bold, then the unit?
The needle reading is **300** °
